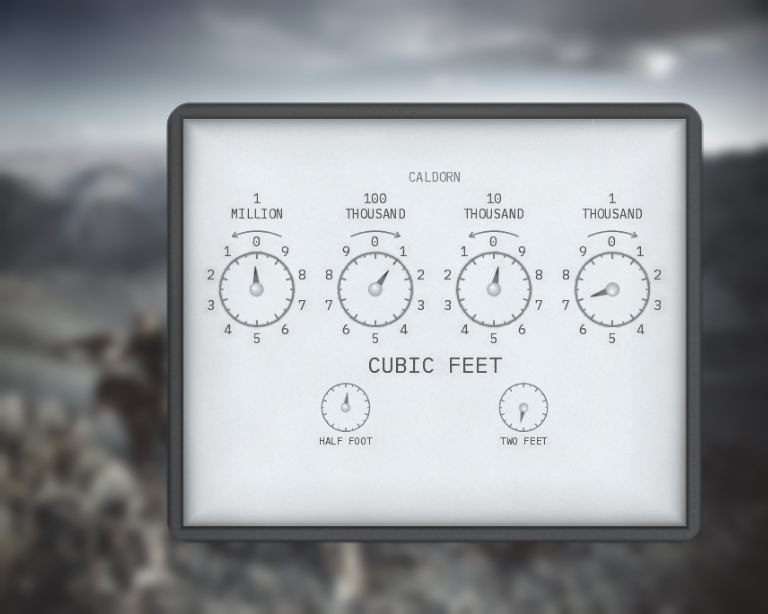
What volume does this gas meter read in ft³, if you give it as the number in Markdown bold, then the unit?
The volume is **9700** ft³
